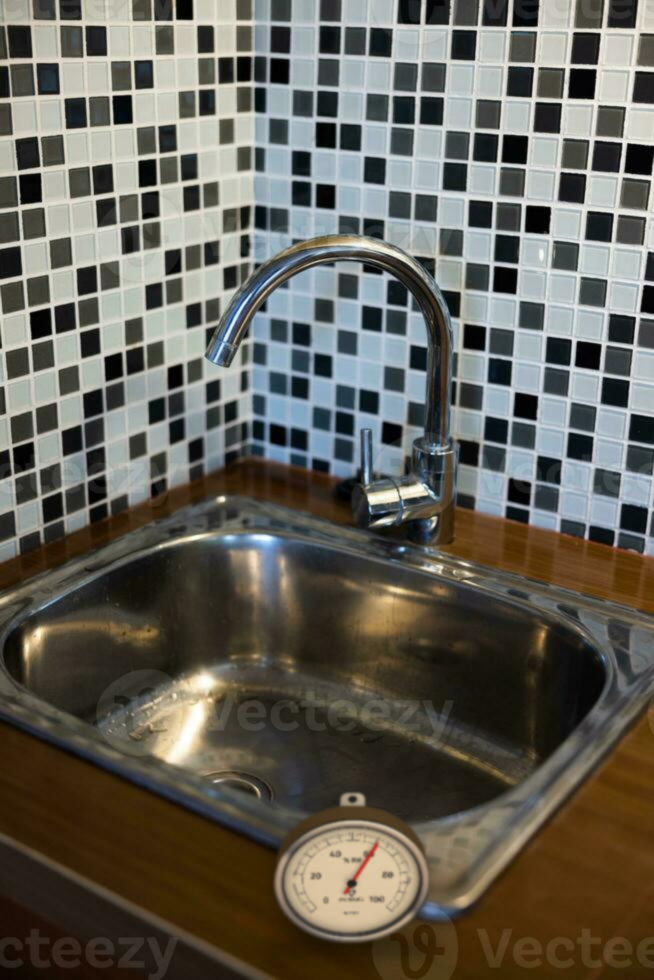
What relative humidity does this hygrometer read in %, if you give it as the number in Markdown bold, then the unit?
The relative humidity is **60** %
